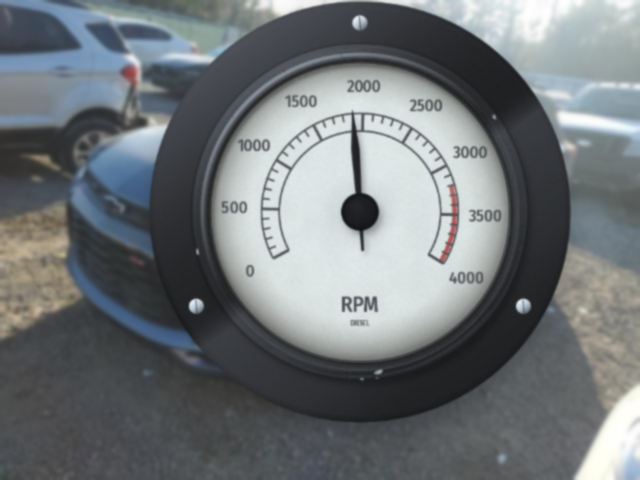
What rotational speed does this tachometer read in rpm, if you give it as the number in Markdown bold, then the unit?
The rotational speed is **1900** rpm
